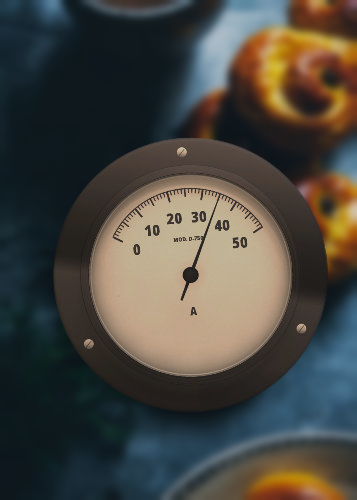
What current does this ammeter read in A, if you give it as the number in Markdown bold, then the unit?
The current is **35** A
